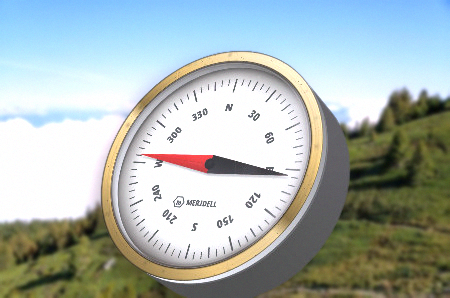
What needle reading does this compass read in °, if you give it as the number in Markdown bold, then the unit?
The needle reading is **275** °
